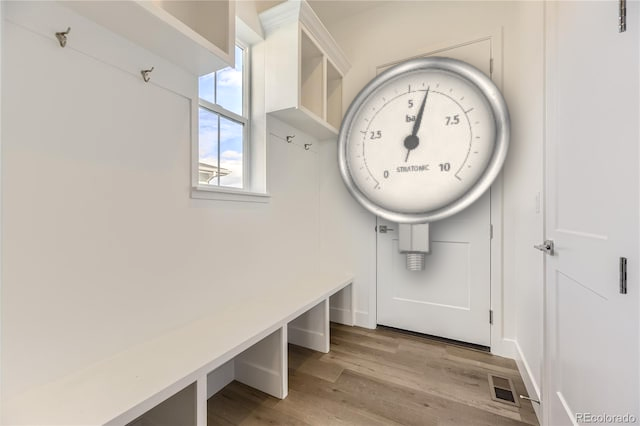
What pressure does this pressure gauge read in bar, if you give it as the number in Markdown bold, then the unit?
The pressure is **5.75** bar
